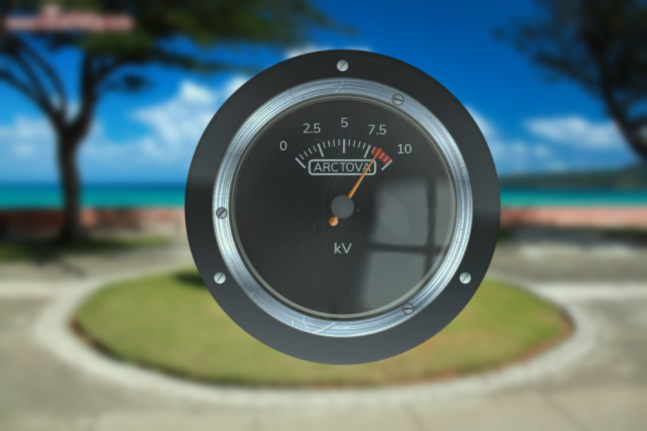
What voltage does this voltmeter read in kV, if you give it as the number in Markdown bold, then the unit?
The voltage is **8.5** kV
